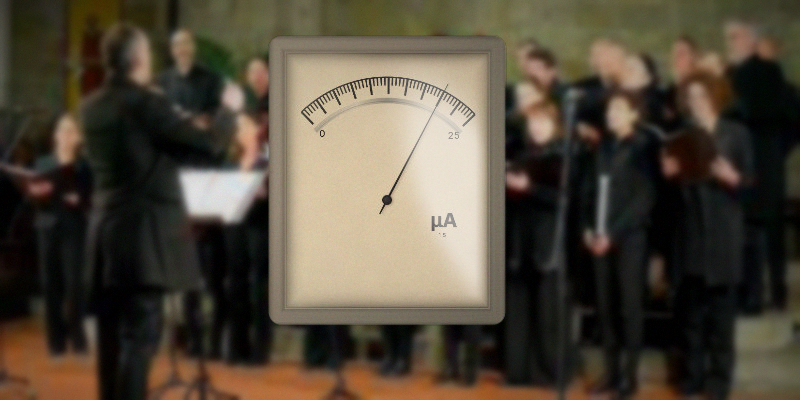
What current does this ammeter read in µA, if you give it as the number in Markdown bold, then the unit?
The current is **20** µA
